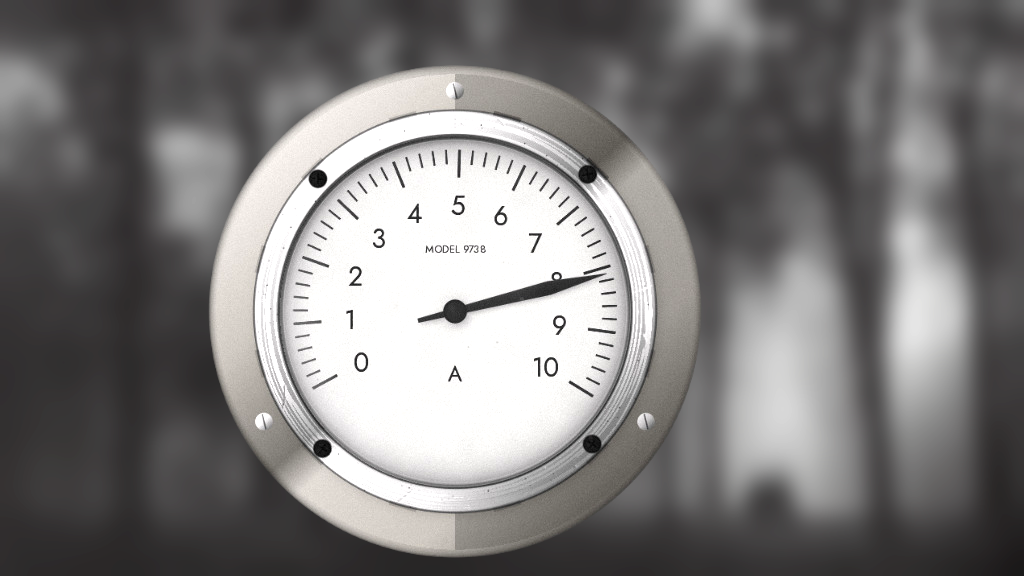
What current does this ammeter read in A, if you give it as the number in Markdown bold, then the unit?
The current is **8.1** A
